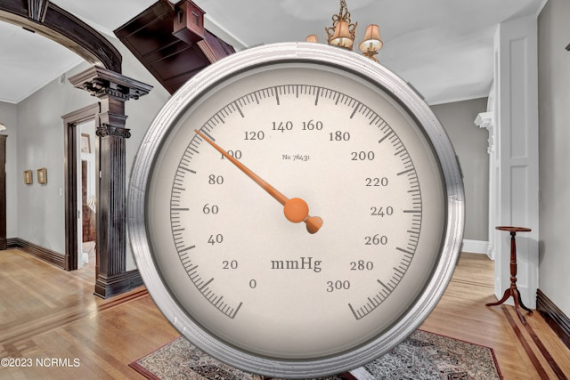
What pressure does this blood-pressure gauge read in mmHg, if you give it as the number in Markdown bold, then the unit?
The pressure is **98** mmHg
